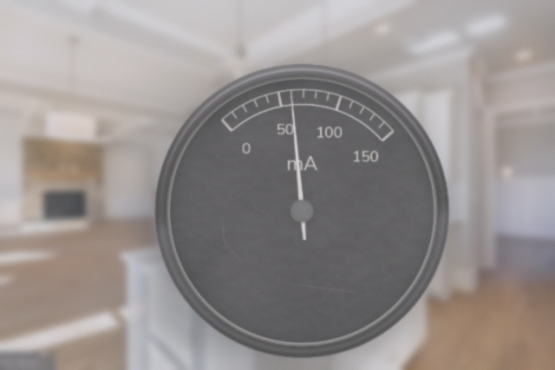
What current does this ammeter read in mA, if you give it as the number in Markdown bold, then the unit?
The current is **60** mA
